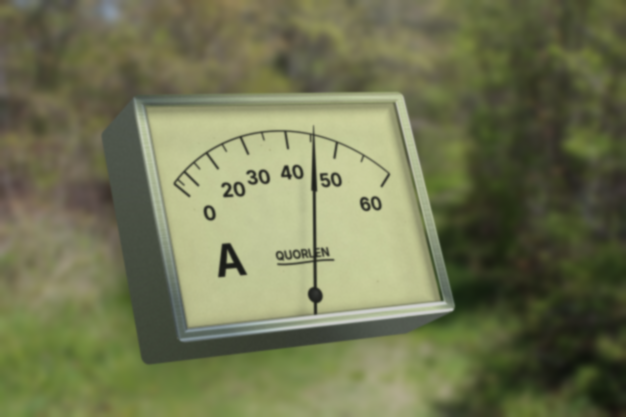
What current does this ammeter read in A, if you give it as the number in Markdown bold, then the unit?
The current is **45** A
